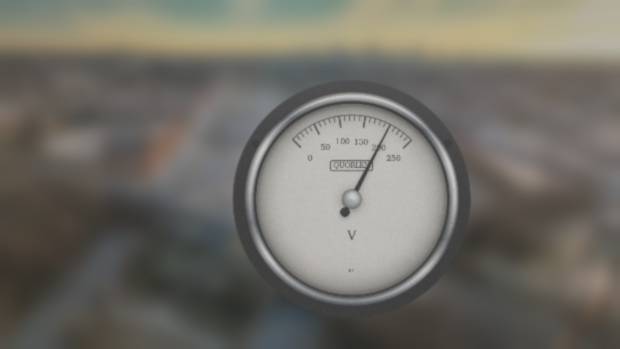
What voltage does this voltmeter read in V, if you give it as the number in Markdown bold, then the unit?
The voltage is **200** V
